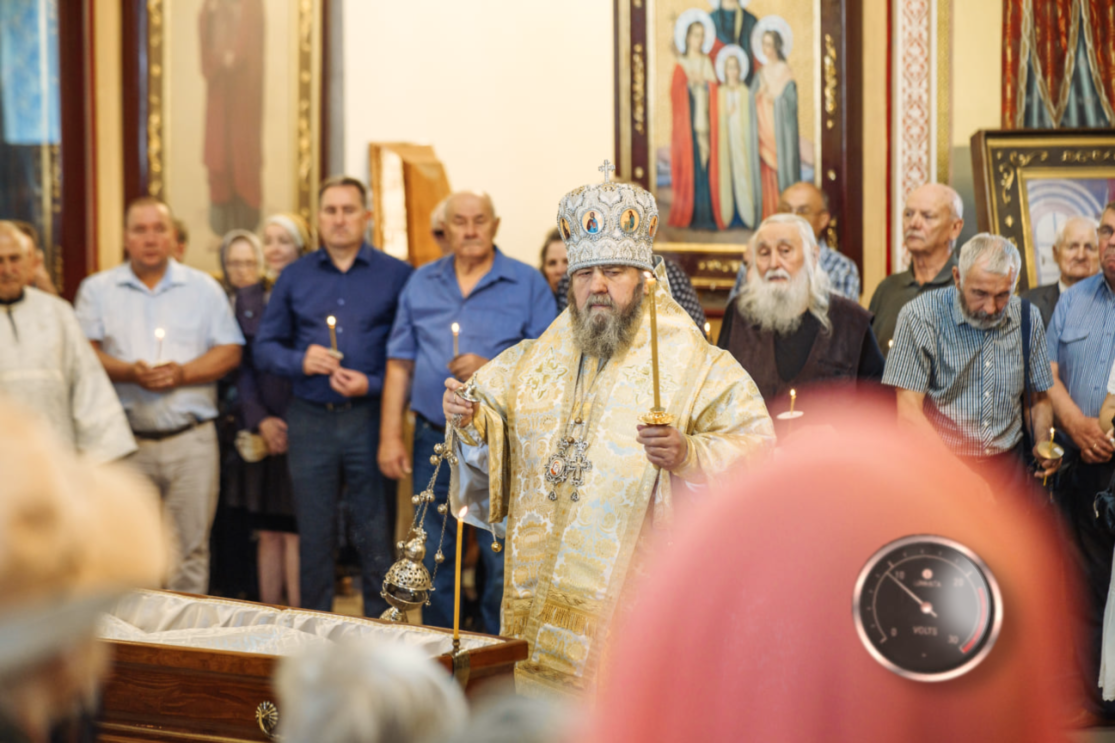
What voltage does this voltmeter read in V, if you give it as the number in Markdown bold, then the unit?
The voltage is **9** V
